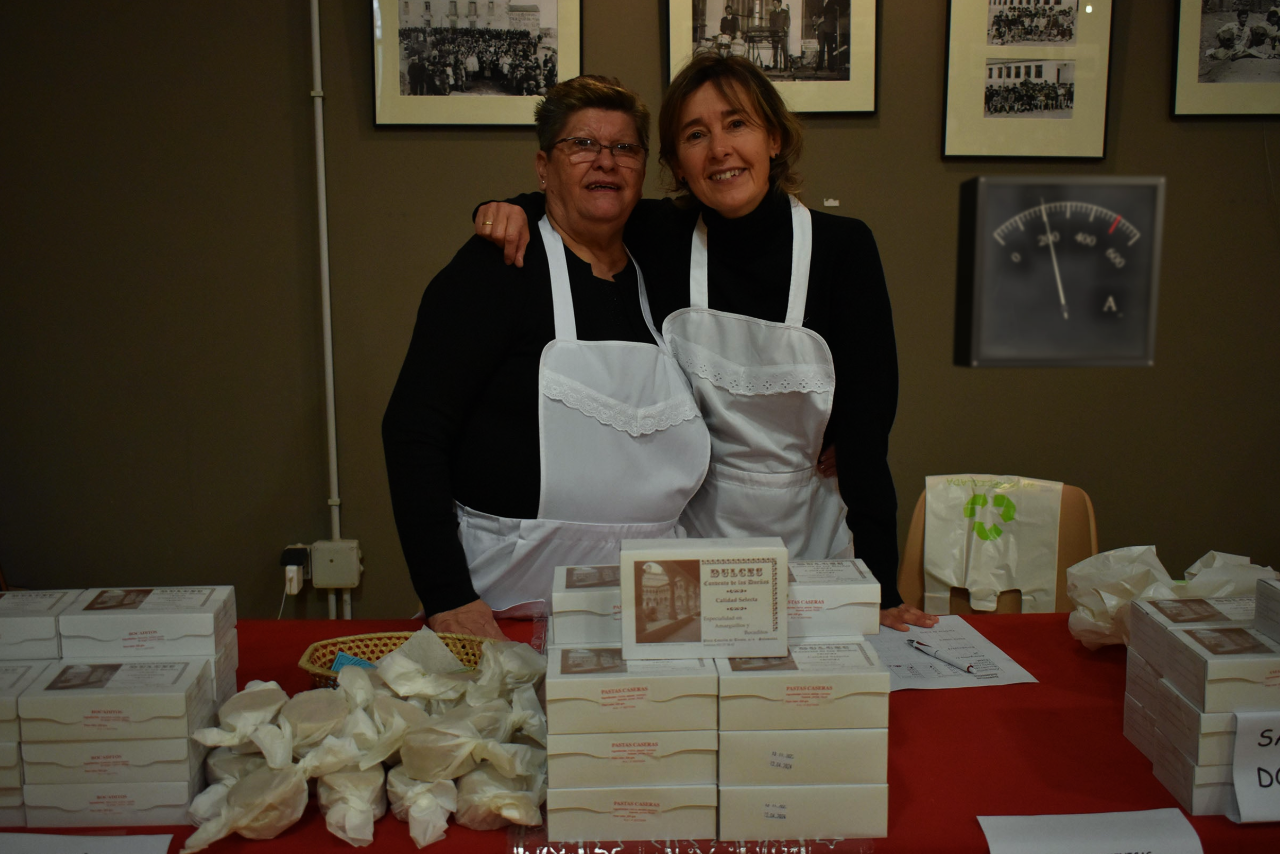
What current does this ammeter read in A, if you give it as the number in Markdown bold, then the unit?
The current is **200** A
